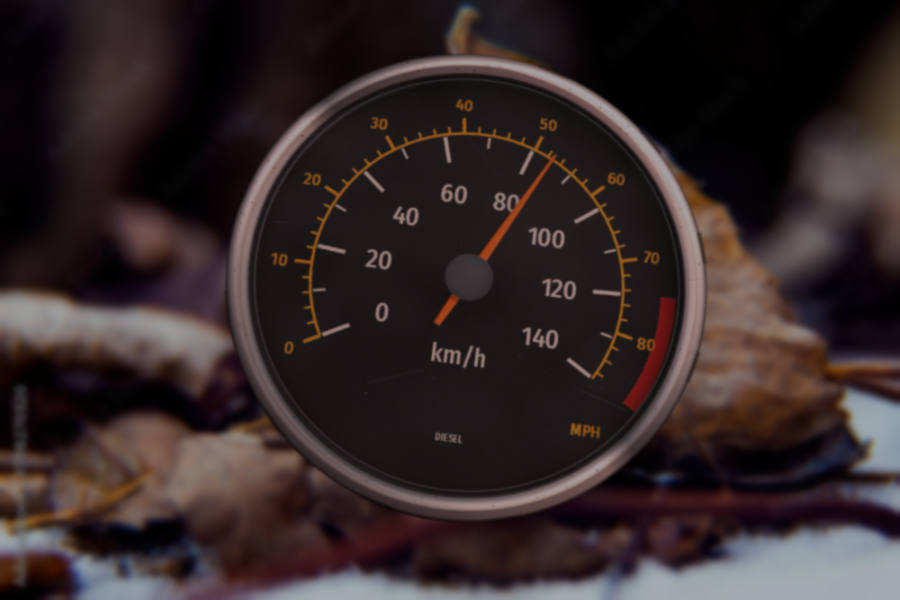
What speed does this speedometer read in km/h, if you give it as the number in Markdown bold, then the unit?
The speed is **85** km/h
